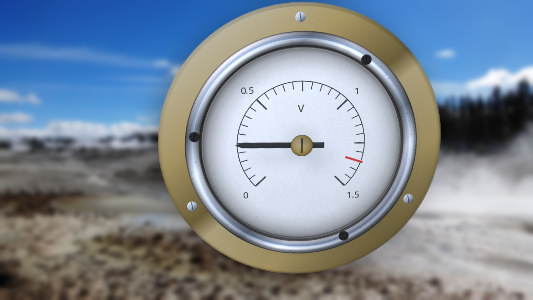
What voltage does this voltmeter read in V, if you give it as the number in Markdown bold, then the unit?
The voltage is **0.25** V
